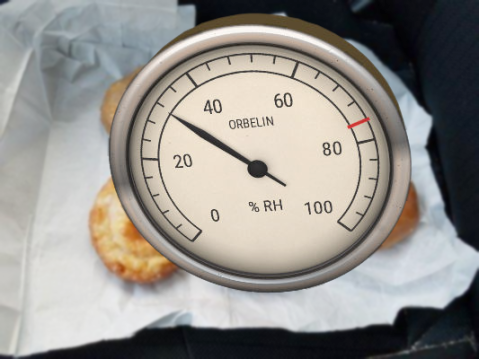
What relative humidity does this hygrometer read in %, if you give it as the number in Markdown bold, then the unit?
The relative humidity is **32** %
